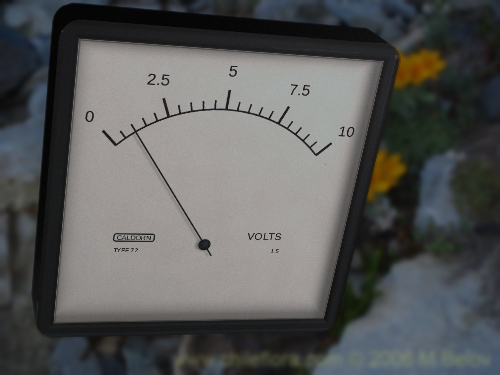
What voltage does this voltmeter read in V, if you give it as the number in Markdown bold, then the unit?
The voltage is **1** V
